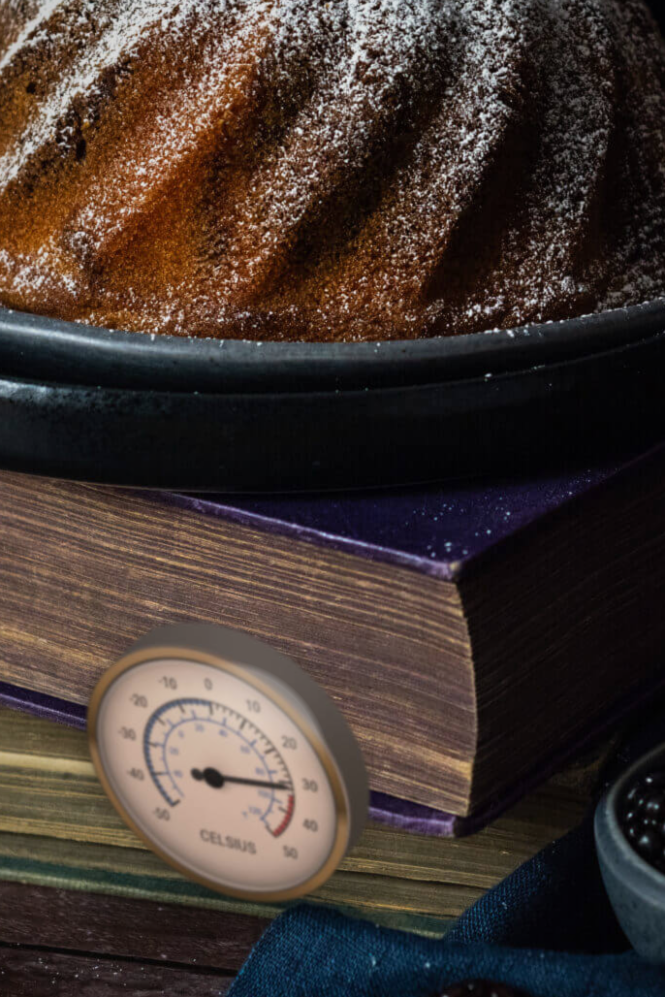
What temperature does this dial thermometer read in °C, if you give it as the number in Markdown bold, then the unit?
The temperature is **30** °C
